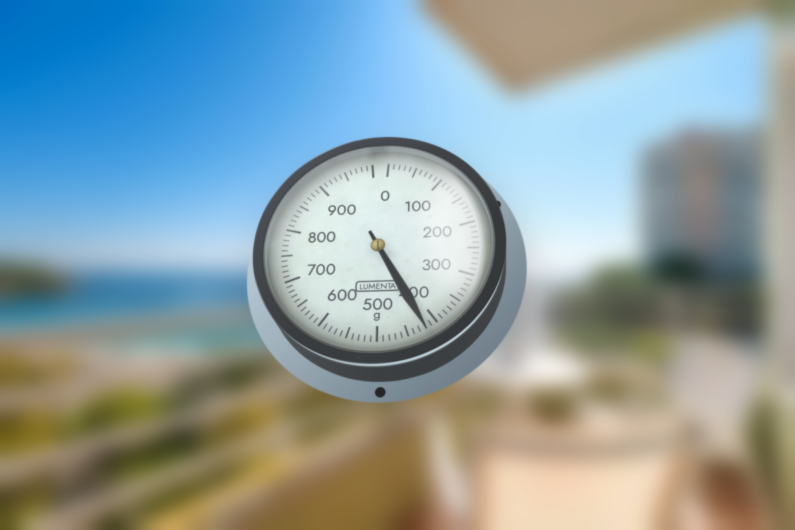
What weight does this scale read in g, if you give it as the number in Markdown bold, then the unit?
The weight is **420** g
